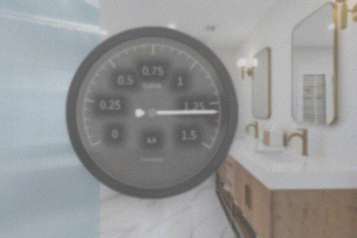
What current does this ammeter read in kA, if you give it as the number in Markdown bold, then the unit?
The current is **1.3** kA
